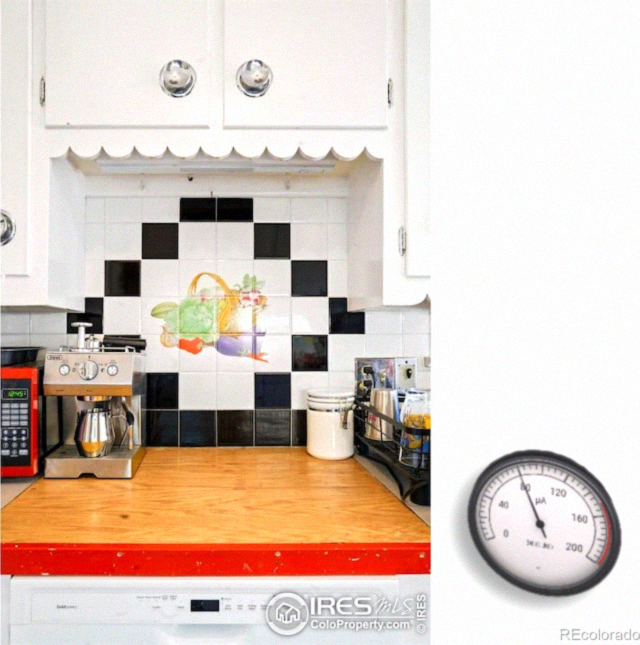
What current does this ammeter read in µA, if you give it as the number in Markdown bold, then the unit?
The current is **80** µA
